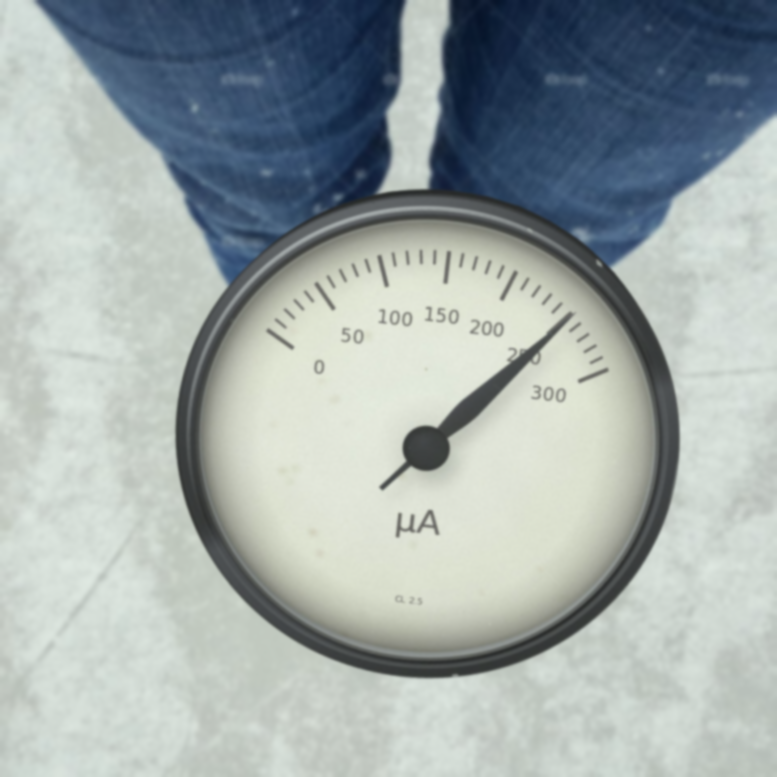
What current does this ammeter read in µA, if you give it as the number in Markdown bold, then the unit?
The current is **250** µA
